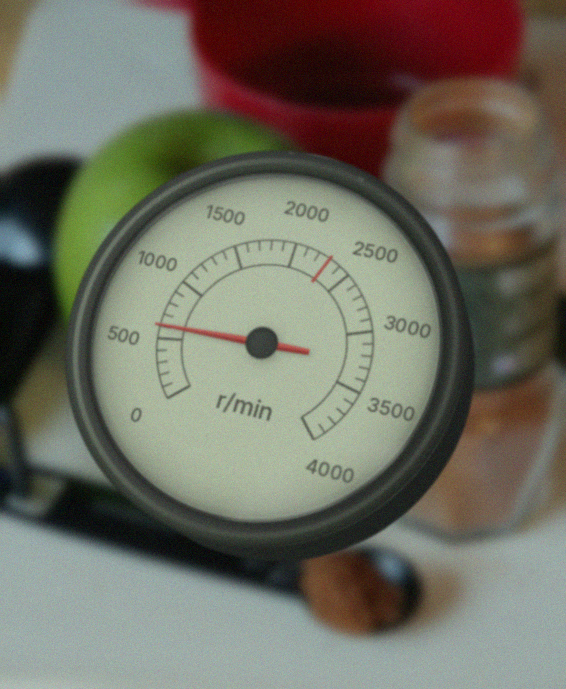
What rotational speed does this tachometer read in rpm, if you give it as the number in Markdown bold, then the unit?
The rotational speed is **600** rpm
